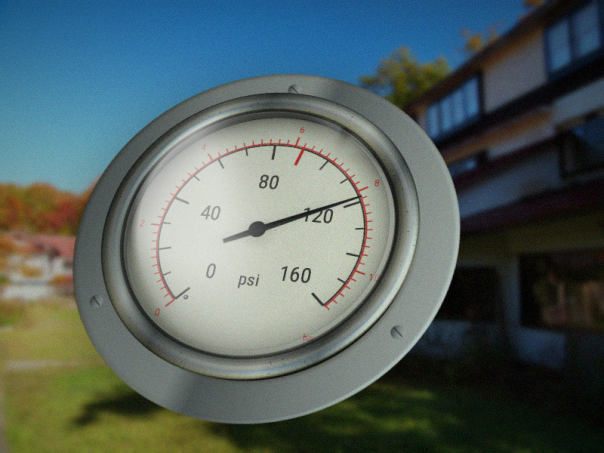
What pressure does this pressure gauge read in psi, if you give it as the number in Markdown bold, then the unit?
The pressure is **120** psi
